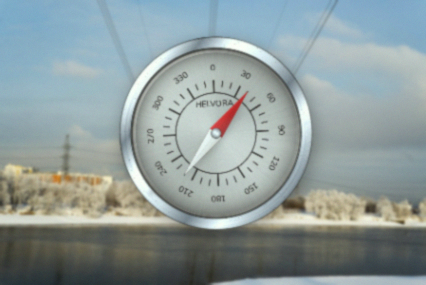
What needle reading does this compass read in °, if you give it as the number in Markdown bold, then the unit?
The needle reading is **40** °
